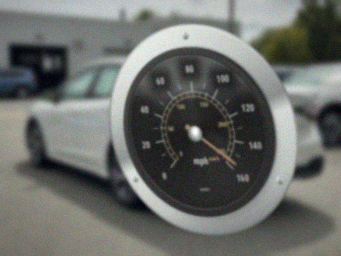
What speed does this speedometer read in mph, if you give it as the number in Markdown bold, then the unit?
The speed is **155** mph
